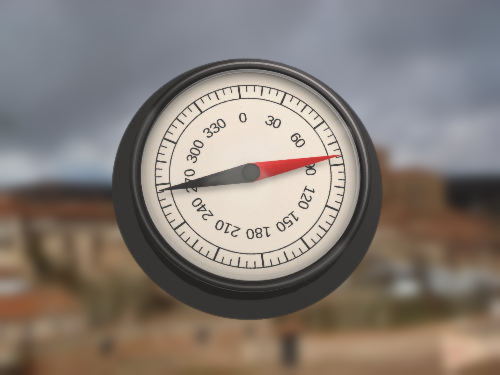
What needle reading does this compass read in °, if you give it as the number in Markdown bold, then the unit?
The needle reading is **85** °
